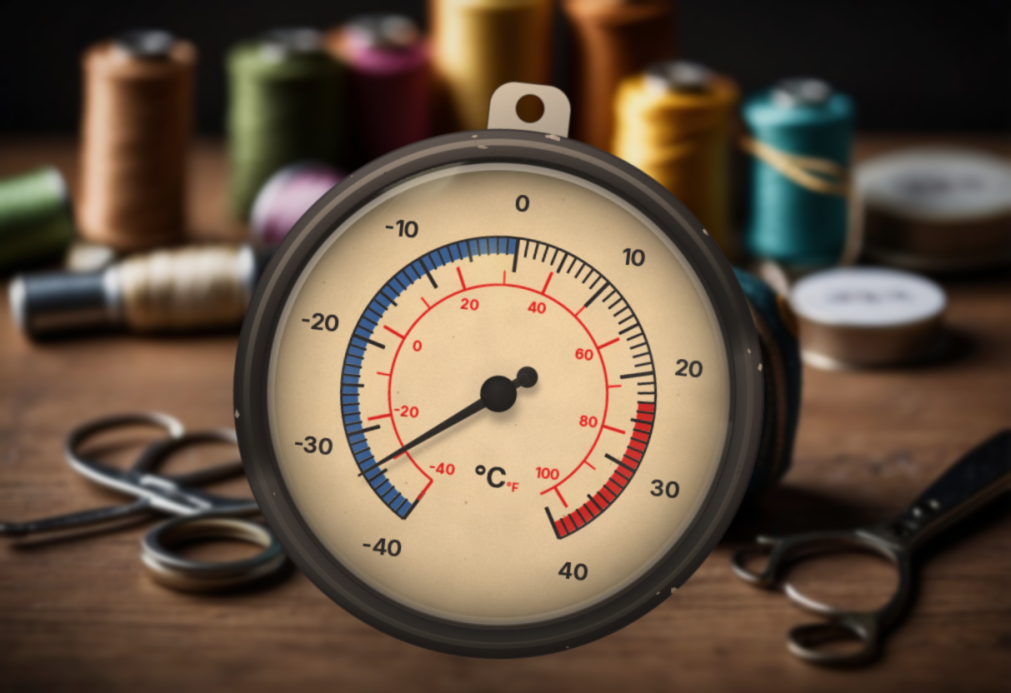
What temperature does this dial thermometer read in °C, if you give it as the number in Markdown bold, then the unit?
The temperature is **-34** °C
